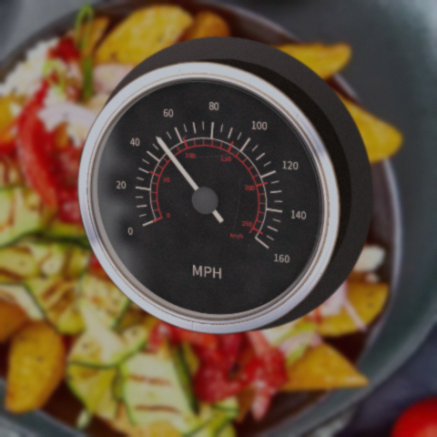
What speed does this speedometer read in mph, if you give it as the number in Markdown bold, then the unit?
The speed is **50** mph
